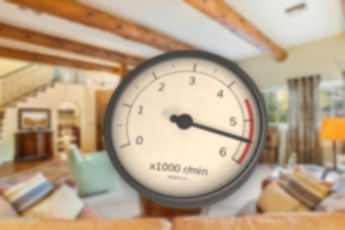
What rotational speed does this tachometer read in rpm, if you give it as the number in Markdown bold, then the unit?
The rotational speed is **5500** rpm
